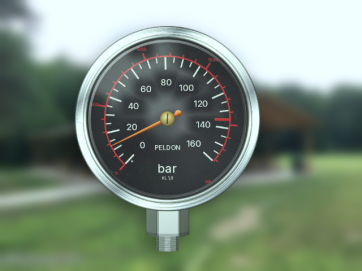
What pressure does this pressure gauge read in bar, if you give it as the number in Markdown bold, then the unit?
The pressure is **12.5** bar
